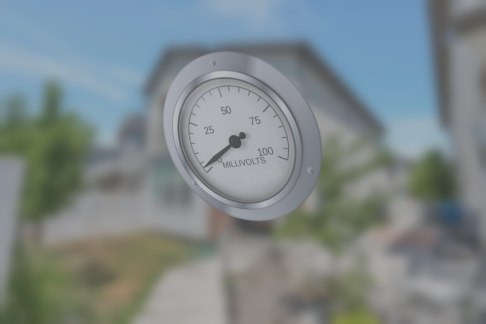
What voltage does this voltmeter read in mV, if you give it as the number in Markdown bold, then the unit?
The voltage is **2.5** mV
